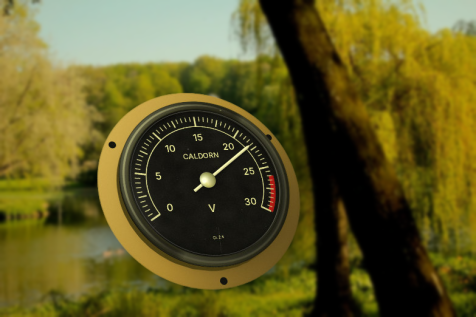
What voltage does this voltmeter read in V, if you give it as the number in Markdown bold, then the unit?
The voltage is **22** V
